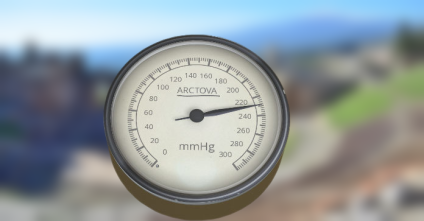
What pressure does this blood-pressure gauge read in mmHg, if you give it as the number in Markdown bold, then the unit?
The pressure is **230** mmHg
